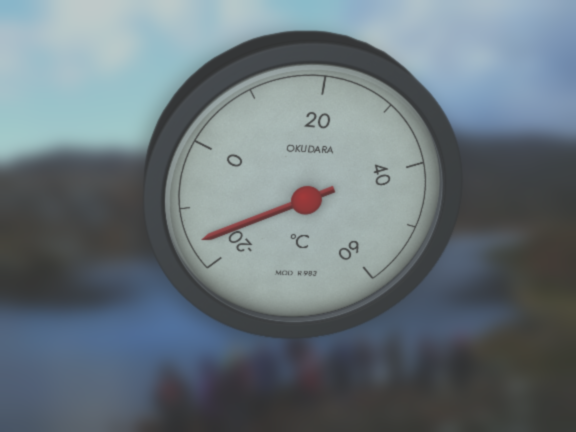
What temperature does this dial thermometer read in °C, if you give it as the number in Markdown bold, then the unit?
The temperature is **-15** °C
